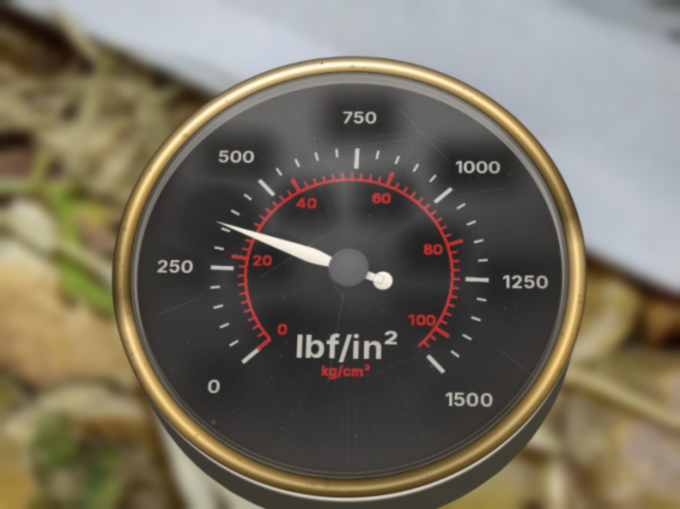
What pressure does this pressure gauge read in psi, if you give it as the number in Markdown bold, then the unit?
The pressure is **350** psi
